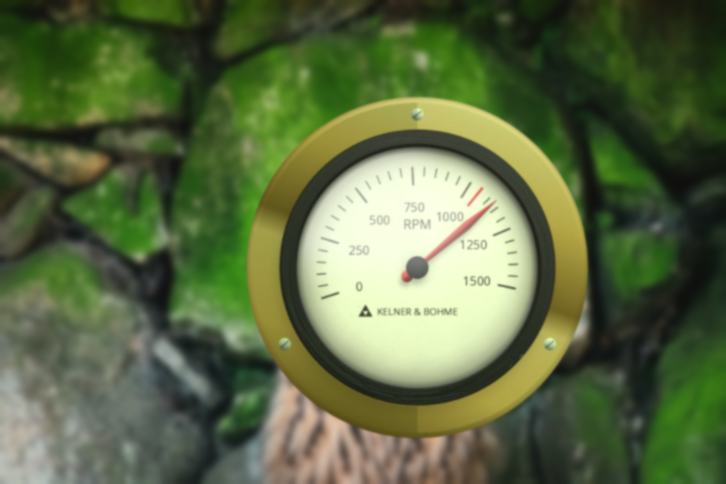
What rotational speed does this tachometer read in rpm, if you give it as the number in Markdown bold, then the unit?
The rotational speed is **1125** rpm
